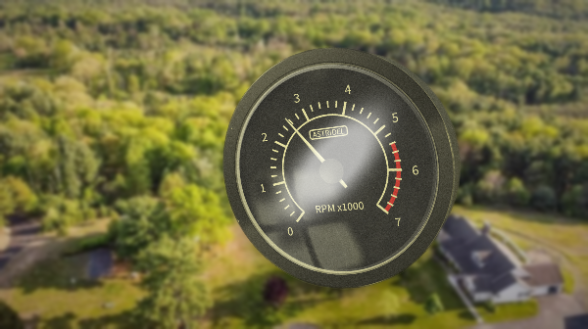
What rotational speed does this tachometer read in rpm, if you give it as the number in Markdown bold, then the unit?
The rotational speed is **2600** rpm
